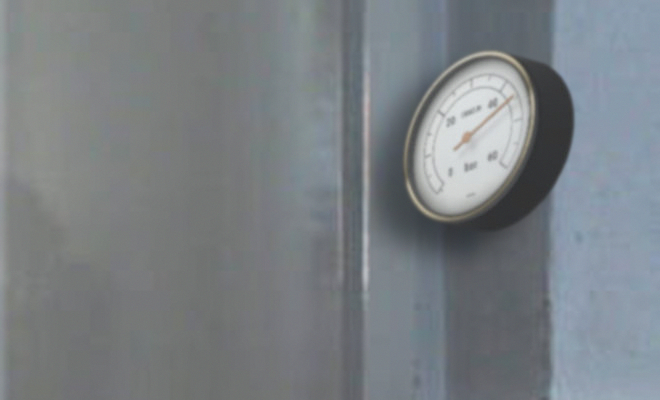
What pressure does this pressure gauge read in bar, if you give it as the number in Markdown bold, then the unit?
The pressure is **45** bar
